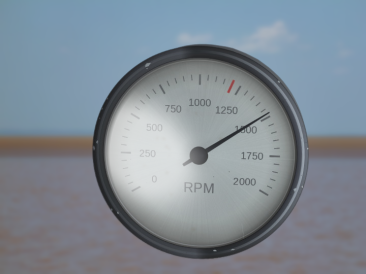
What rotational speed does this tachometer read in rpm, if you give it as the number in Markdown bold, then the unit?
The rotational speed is **1475** rpm
